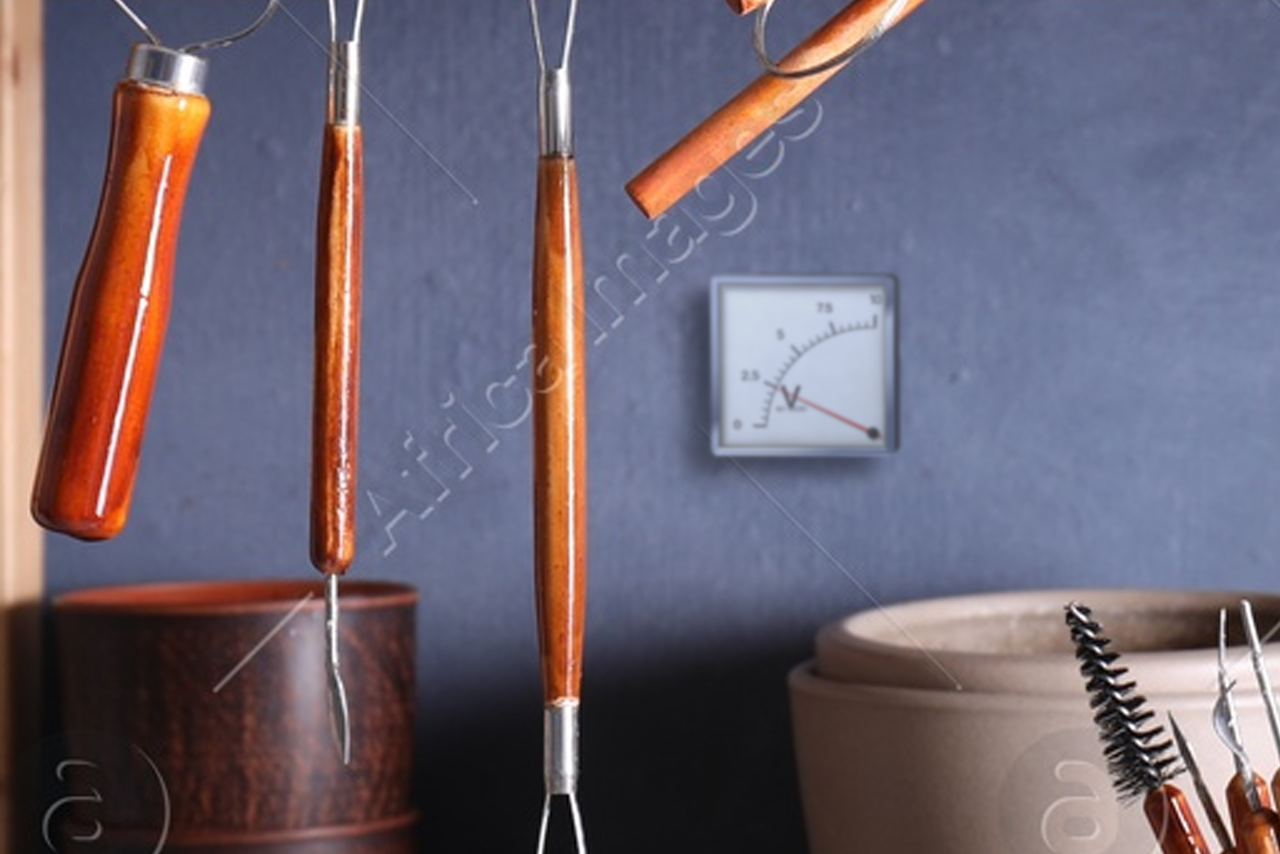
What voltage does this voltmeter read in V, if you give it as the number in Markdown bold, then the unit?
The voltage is **2.5** V
